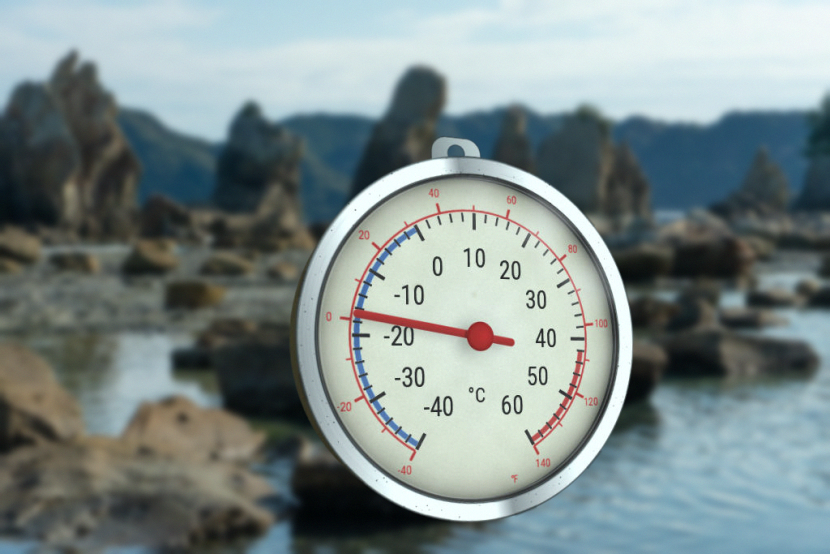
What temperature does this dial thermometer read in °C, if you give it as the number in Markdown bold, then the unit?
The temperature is **-17** °C
